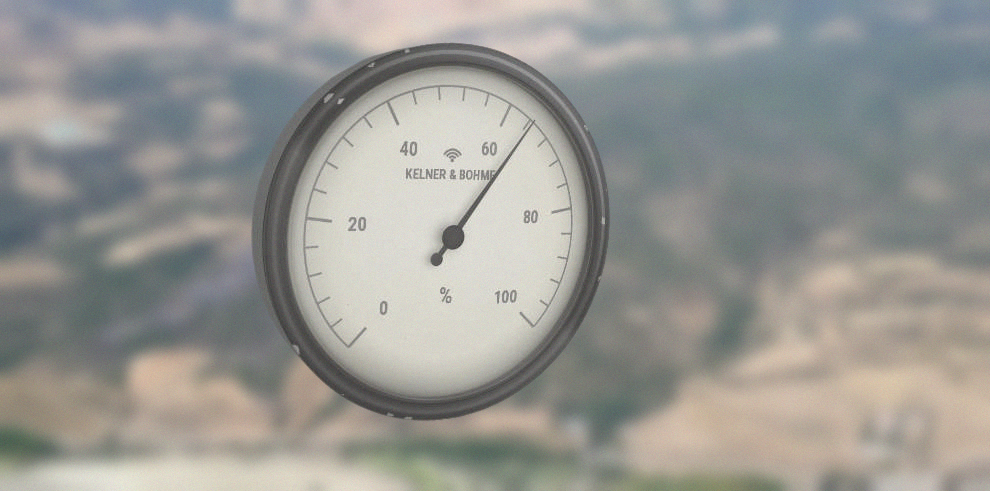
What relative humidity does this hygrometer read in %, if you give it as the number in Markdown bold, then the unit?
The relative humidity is **64** %
